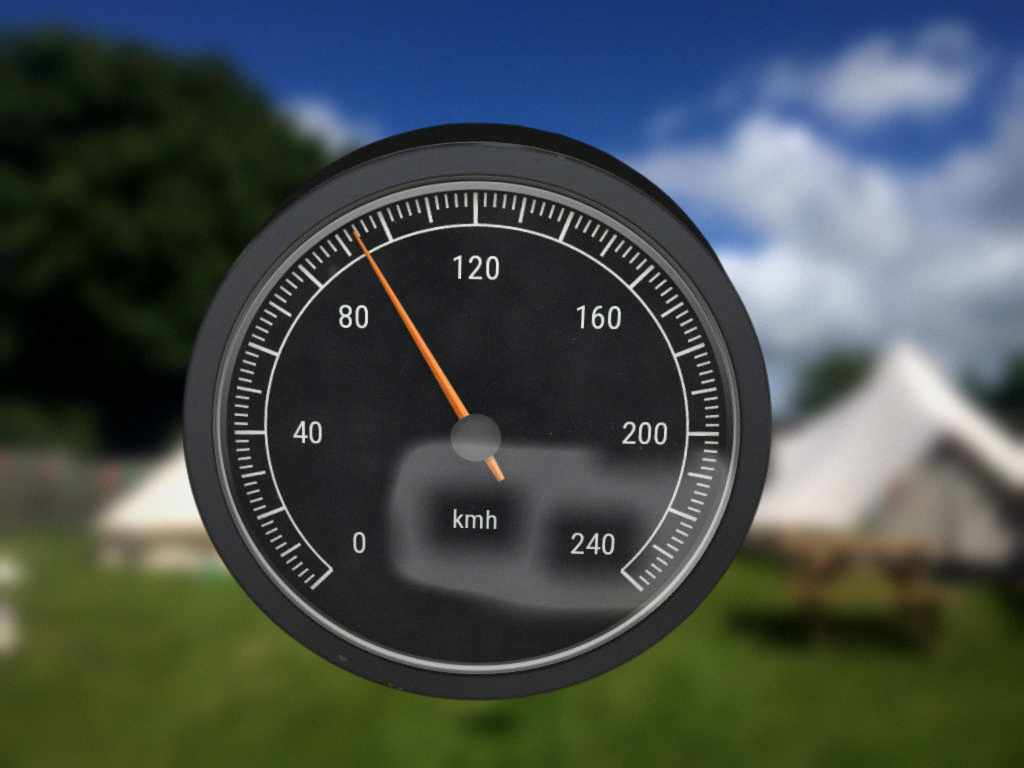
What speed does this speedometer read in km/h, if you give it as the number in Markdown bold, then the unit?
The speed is **94** km/h
